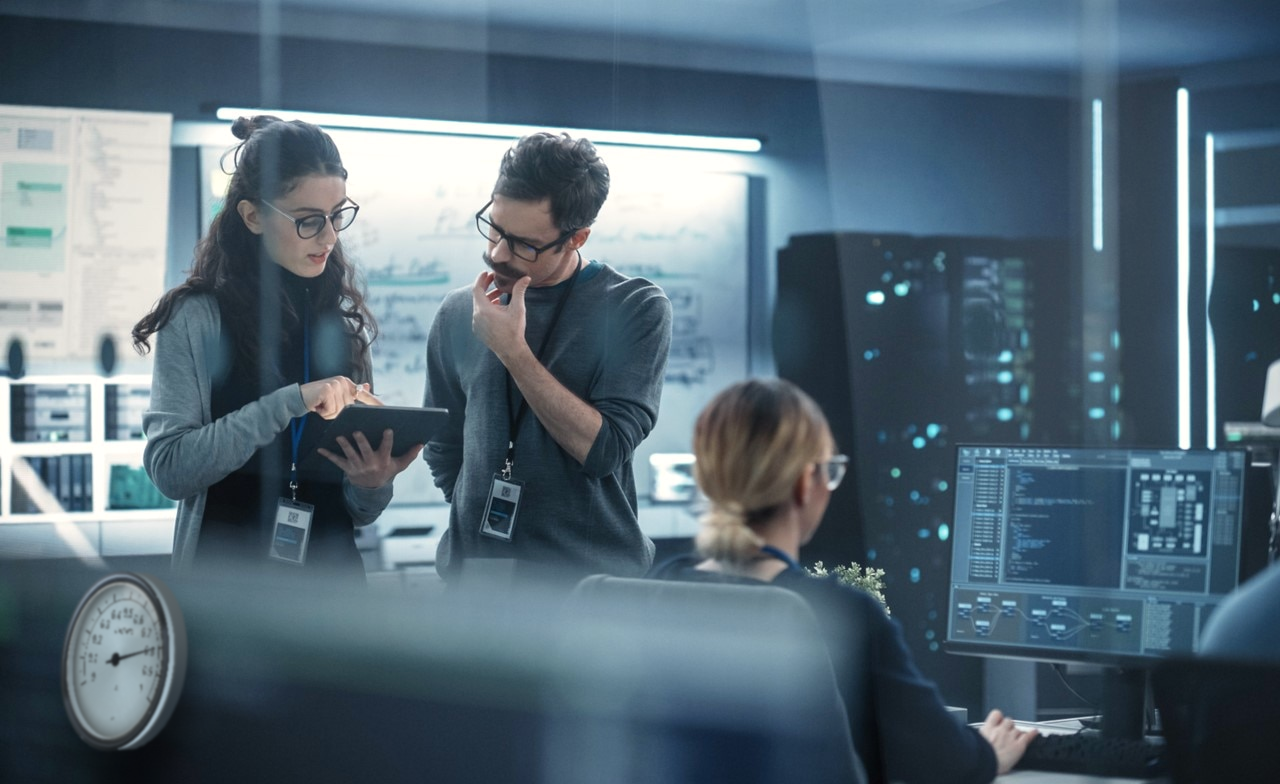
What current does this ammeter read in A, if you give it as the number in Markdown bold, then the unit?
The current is **0.8** A
